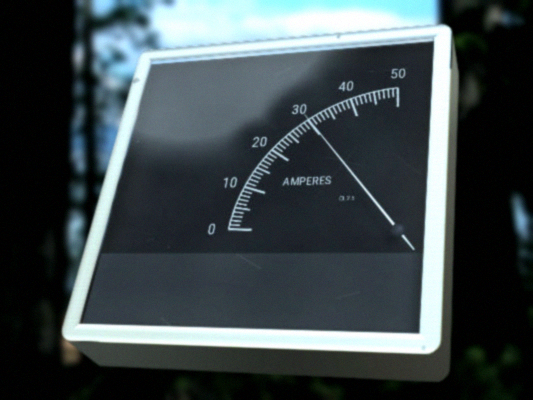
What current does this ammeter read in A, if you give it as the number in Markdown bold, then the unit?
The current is **30** A
